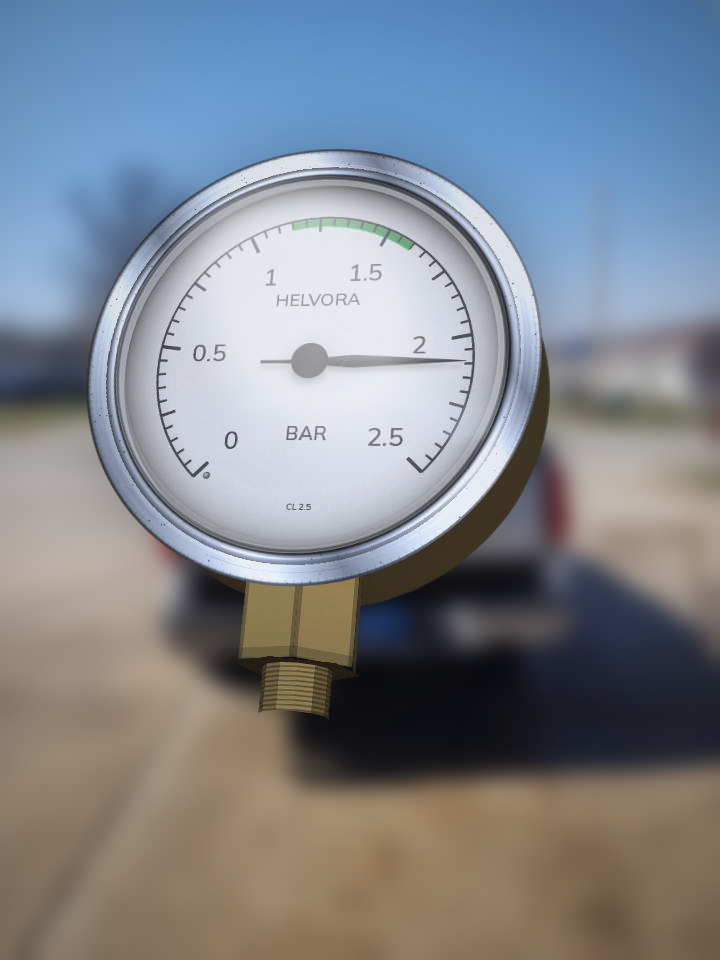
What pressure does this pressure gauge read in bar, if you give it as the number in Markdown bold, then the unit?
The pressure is **2.1** bar
